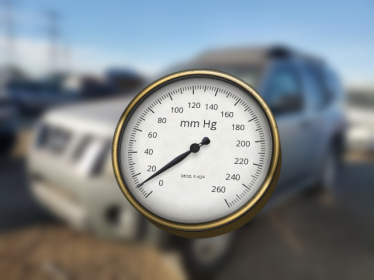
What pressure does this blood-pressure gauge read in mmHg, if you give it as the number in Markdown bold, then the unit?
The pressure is **10** mmHg
